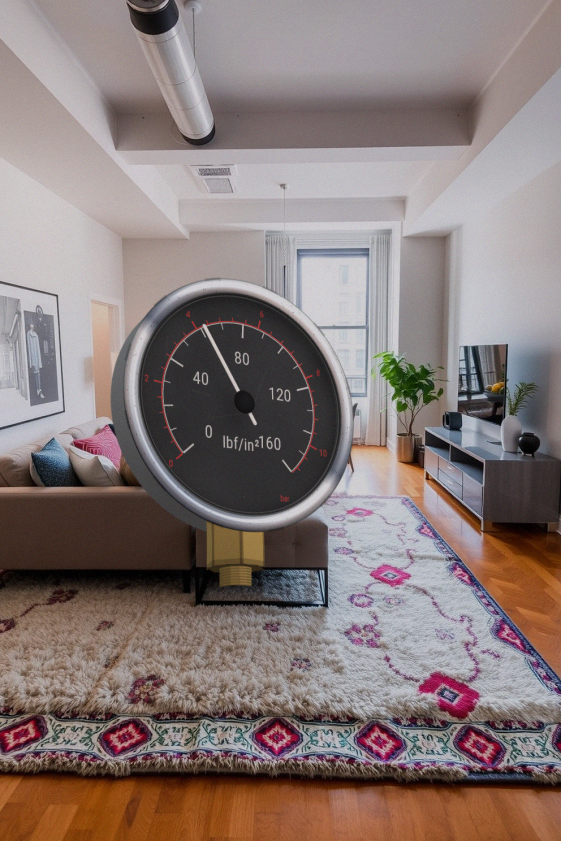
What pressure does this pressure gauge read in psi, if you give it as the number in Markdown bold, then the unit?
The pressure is **60** psi
